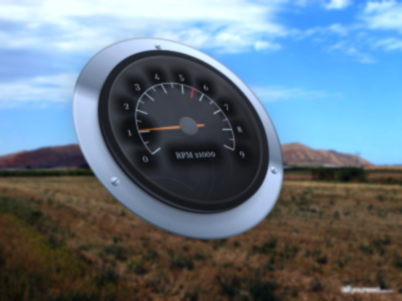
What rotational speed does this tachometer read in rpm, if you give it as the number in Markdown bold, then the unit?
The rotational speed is **1000** rpm
